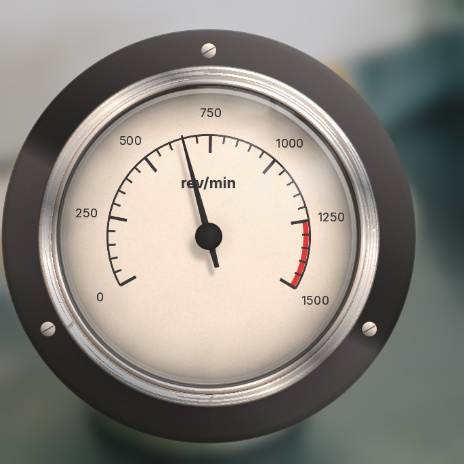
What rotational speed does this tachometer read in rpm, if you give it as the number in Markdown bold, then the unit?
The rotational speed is **650** rpm
